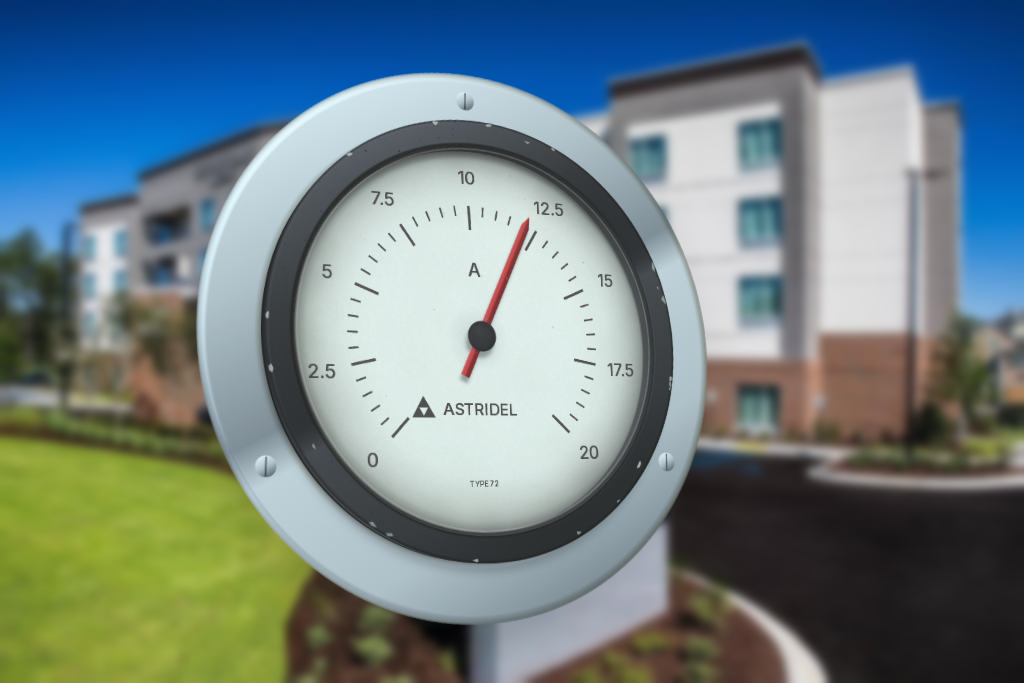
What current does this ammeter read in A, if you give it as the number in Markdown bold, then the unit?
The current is **12** A
